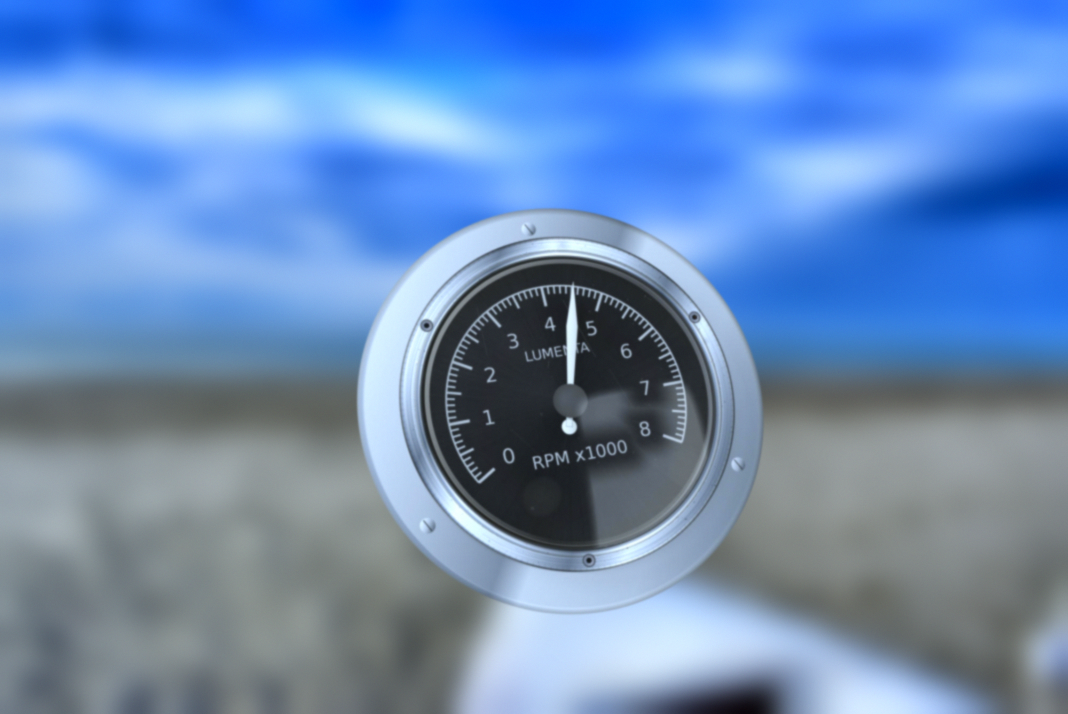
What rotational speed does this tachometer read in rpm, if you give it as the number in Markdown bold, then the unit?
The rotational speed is **4500** rpm
